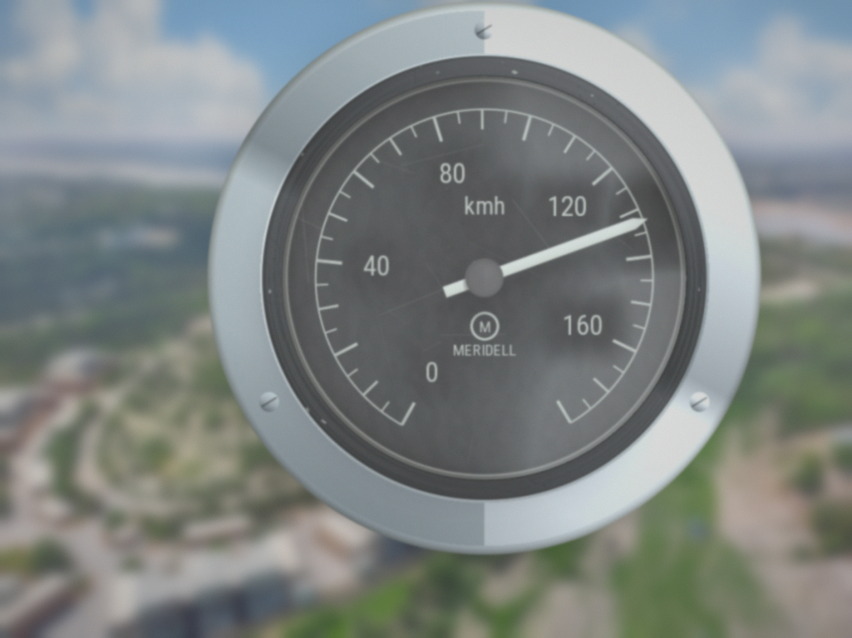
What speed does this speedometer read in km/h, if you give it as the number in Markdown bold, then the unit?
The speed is **132.5** km/h
